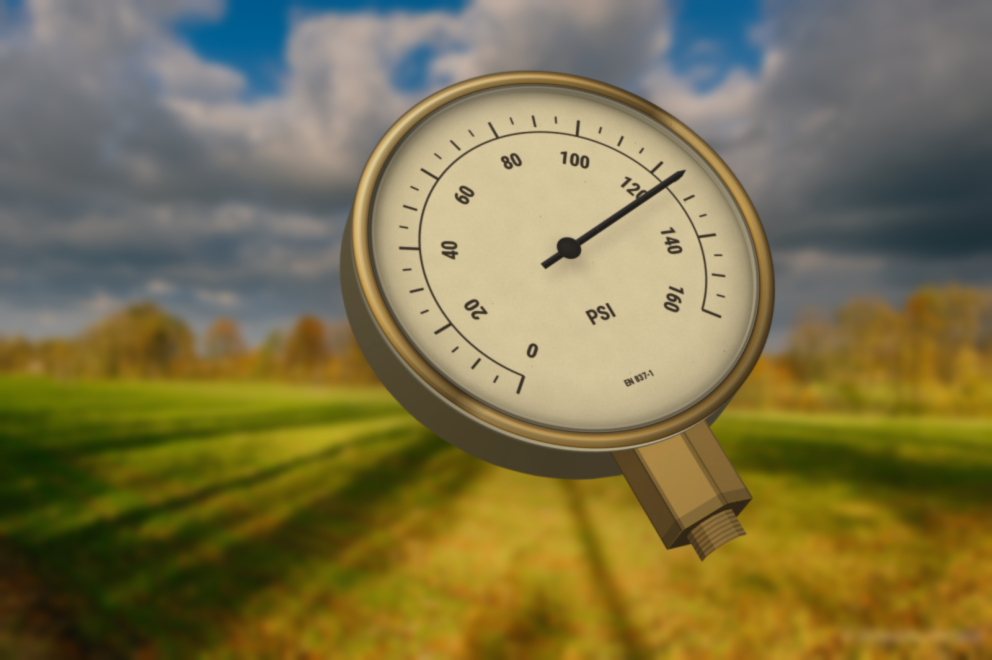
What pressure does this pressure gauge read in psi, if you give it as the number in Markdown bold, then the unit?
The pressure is **125** psi
